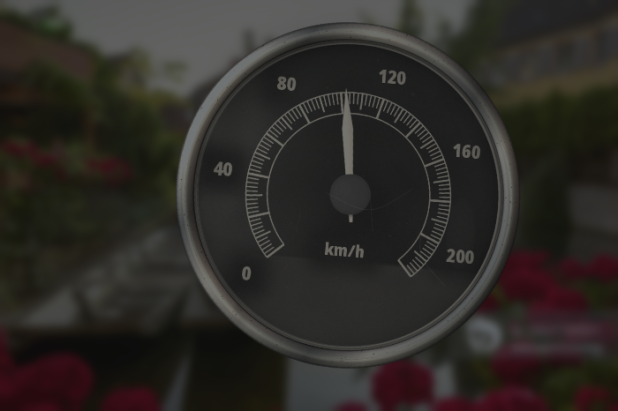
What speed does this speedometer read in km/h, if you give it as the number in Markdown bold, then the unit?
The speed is **102** km/h
